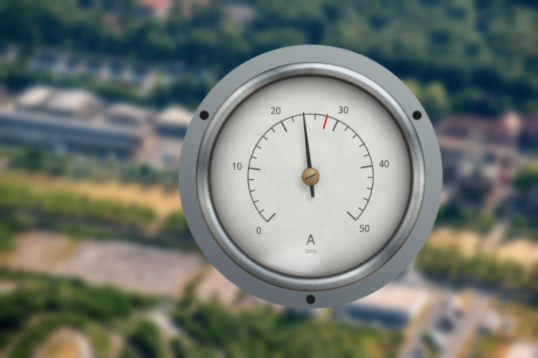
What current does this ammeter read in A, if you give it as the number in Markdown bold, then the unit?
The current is **24** A
